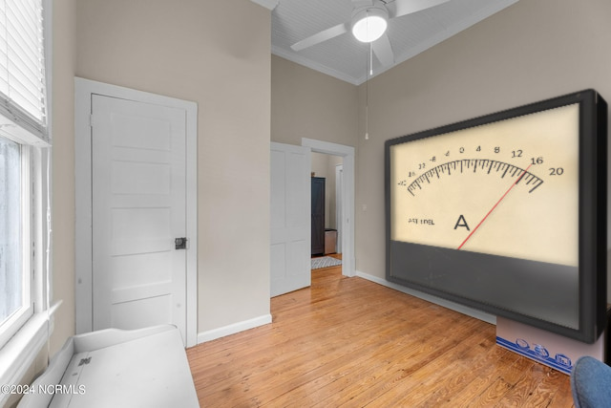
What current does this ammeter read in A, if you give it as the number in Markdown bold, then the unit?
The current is **16** A
